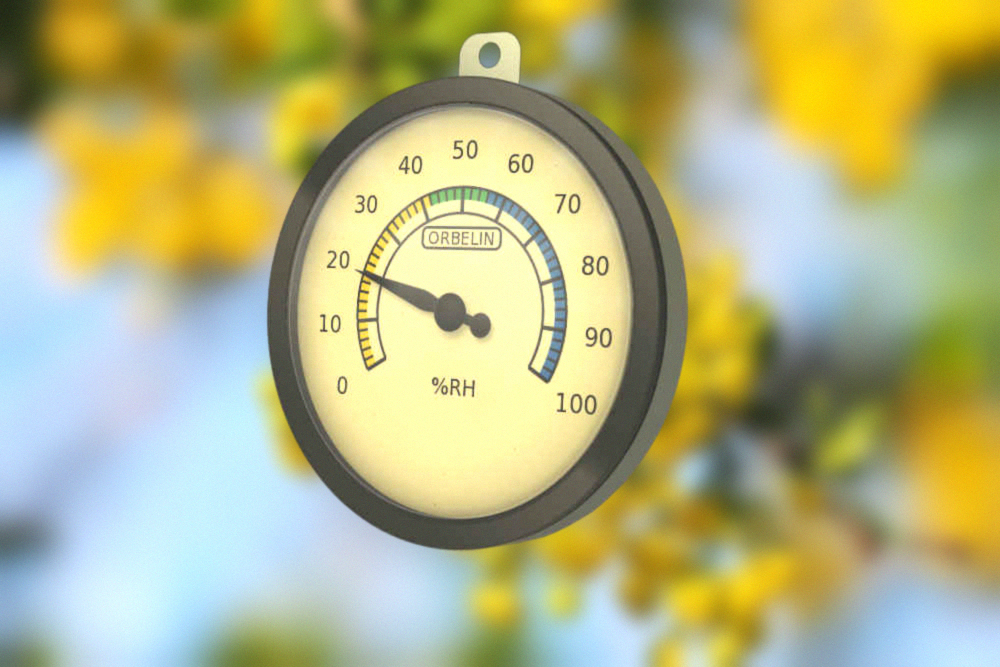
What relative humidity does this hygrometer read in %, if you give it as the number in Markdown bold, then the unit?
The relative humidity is **20** %
